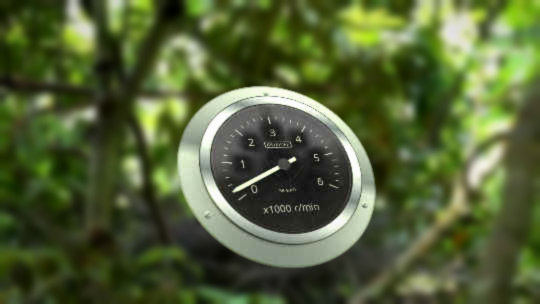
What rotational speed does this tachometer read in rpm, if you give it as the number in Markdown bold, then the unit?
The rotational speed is **200** rpm
